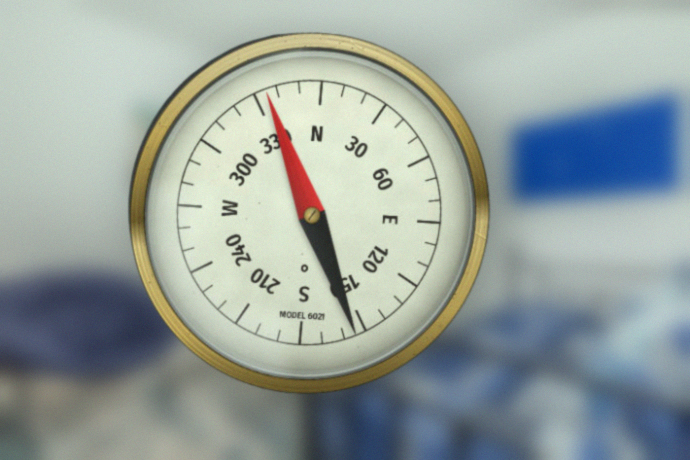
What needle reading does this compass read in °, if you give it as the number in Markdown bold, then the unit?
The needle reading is **335** °
